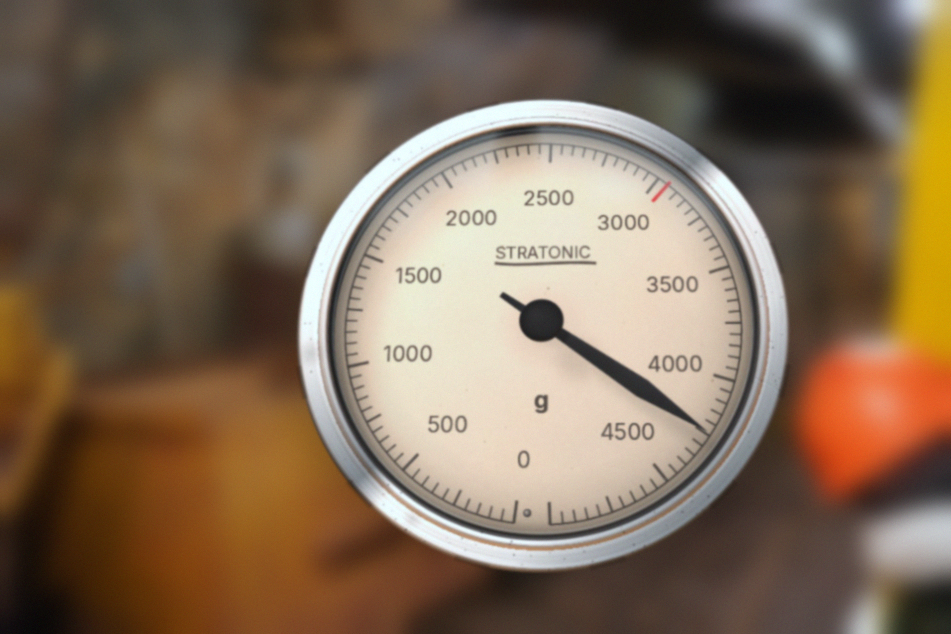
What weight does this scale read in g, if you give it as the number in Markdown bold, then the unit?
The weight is **4250** g
